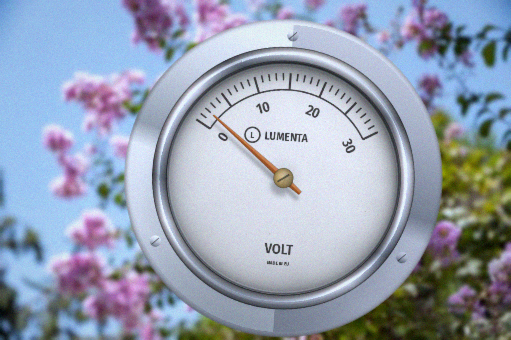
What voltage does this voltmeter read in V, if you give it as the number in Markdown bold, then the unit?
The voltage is **2** V
